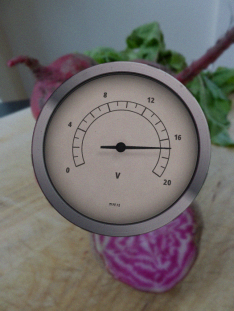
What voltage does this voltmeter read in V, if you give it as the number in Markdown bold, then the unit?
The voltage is **17** V
